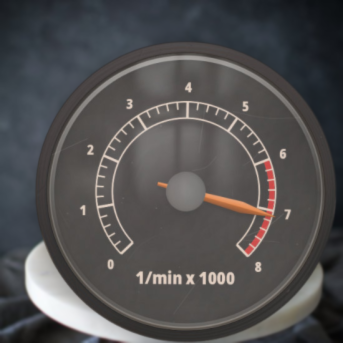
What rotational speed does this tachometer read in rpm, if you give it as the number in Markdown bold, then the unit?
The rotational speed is **7100** rpm
